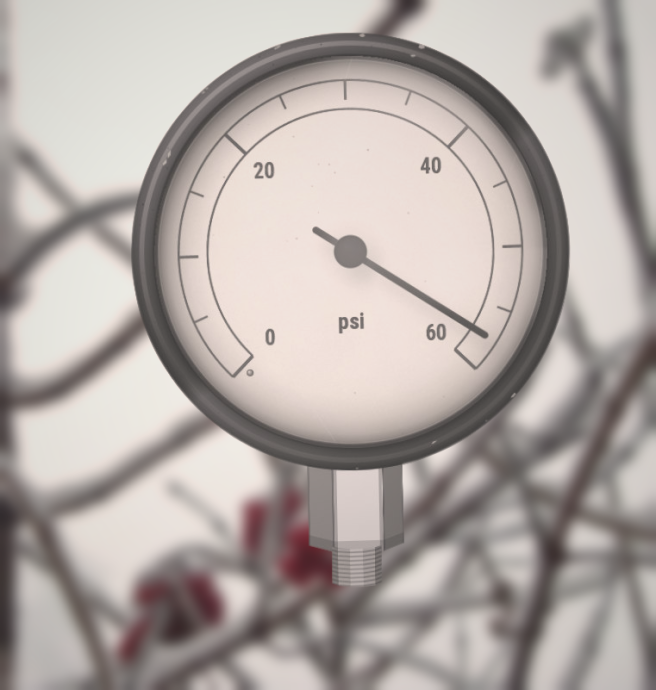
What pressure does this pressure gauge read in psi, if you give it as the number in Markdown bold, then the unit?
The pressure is **57.5** psi
